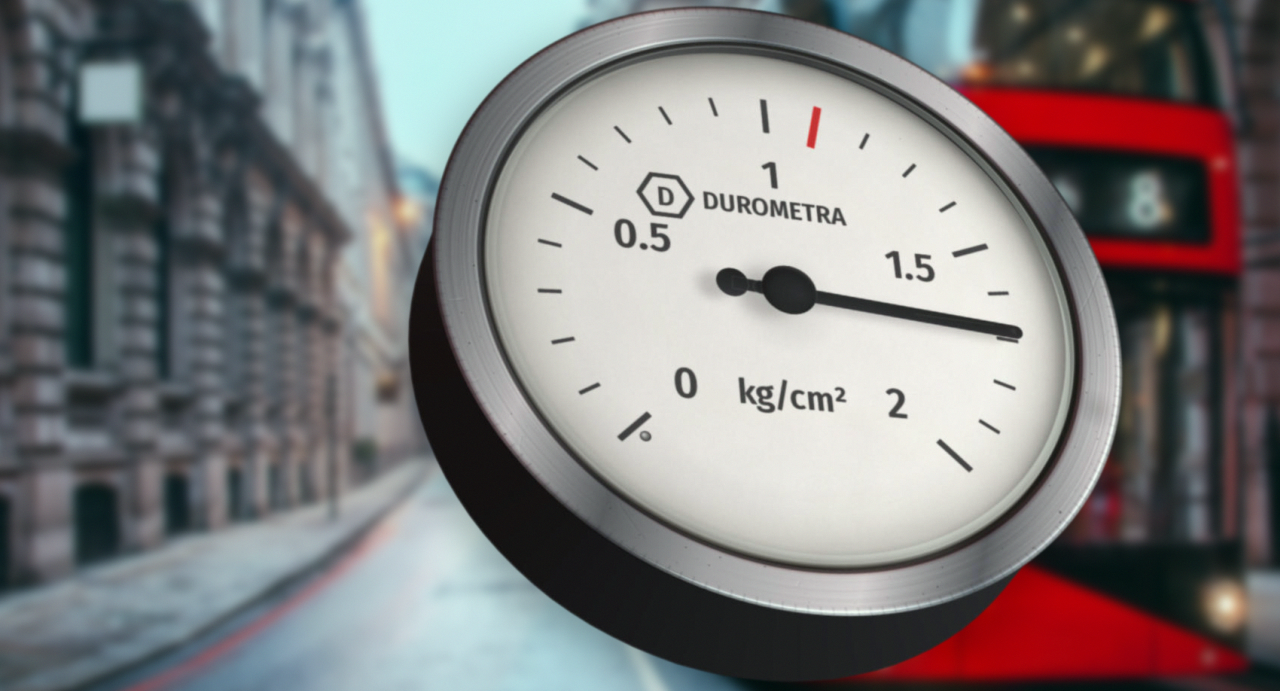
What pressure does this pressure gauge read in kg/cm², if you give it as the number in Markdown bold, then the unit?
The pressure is **1.7** kg/cm²
